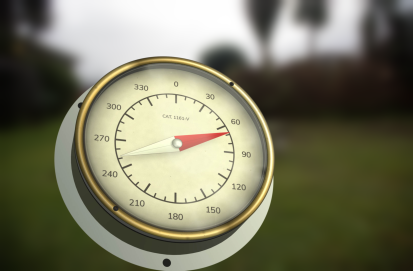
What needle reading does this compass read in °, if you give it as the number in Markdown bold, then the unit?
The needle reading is **70** °
